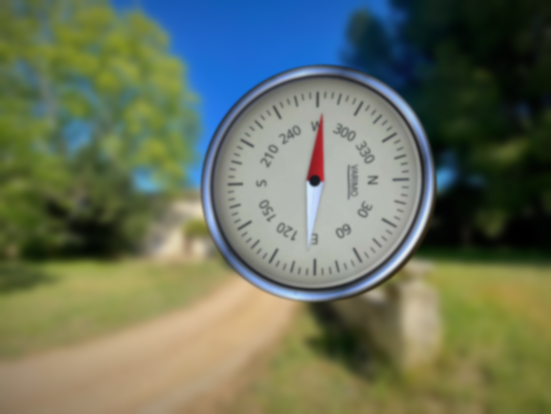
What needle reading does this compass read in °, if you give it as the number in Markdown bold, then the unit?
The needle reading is **275** °
